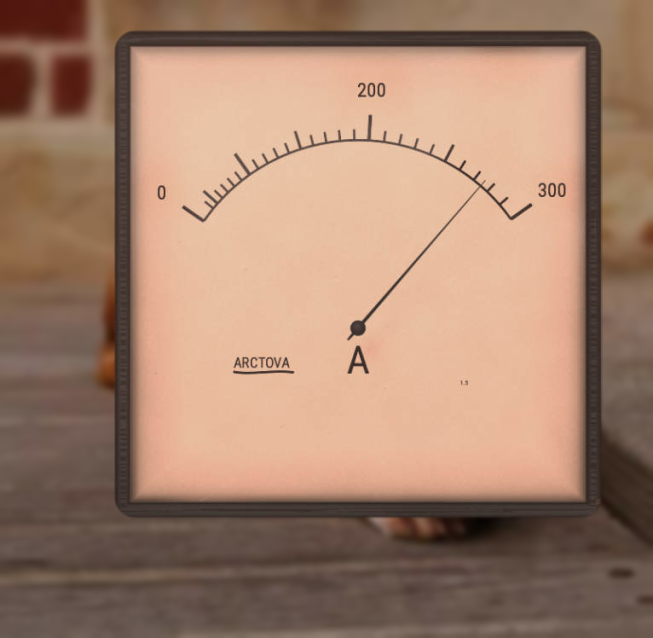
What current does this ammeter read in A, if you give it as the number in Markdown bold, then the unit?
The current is **275** A
